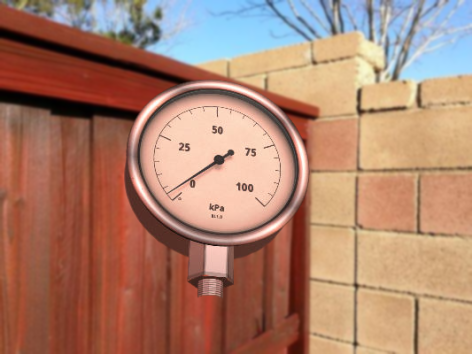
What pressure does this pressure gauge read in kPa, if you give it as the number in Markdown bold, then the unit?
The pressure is **2.5** kPa
